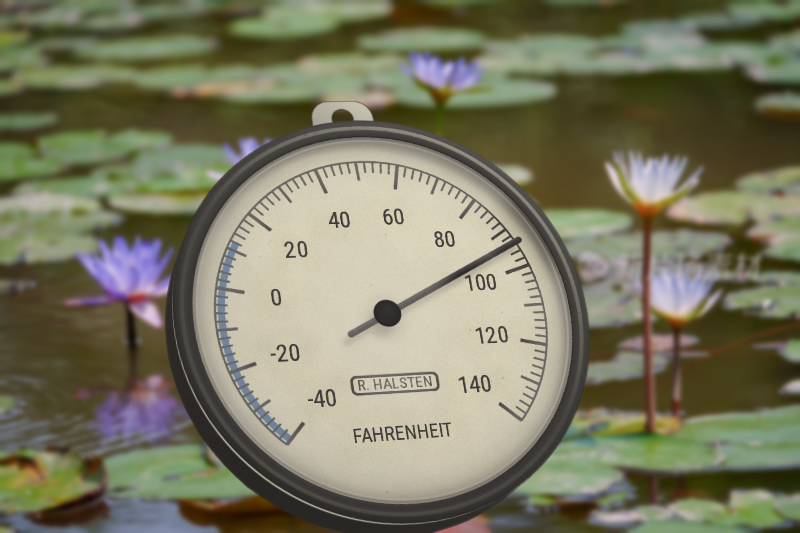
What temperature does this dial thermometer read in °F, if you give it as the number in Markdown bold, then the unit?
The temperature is **94** °F
